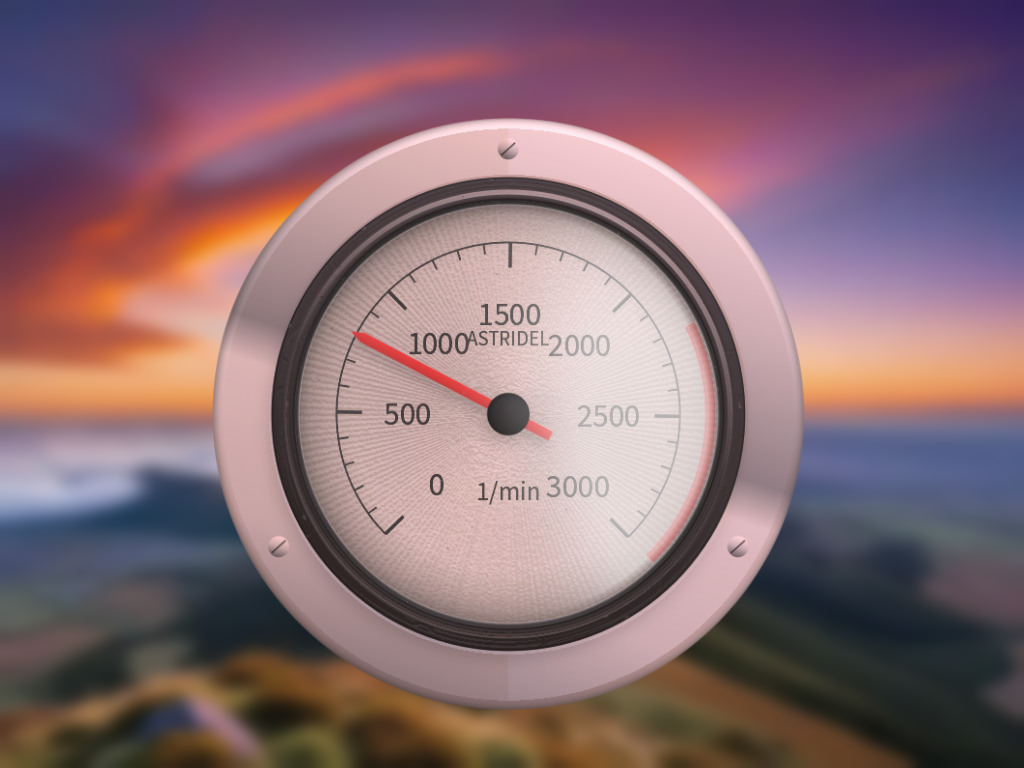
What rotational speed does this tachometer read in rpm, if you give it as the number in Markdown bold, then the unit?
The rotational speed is **800** rpm
